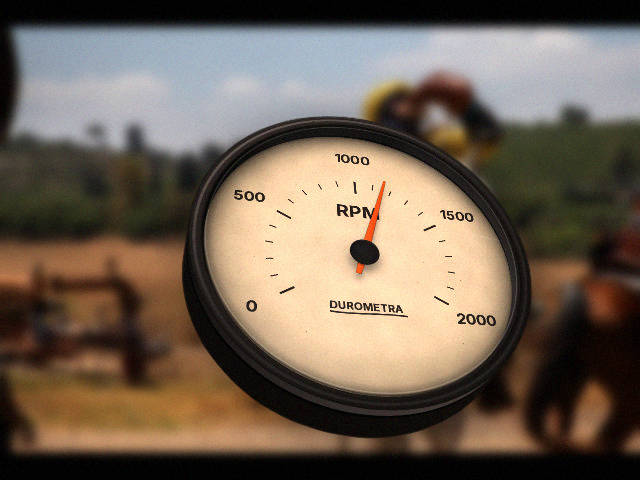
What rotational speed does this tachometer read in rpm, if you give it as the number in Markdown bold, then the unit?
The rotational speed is **1150** rpm
